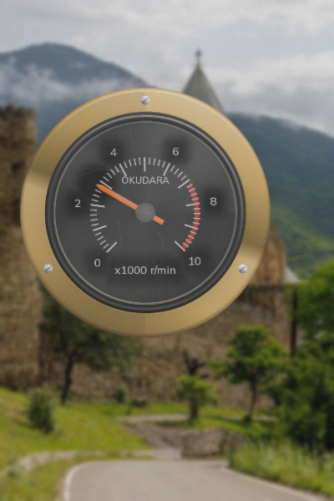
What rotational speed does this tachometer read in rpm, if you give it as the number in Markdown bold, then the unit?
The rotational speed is **2800** rpm
